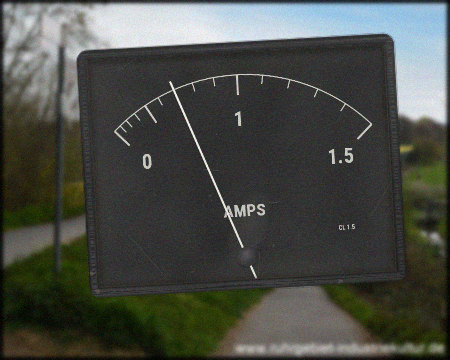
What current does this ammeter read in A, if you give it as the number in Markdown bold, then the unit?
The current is **0.7** A
